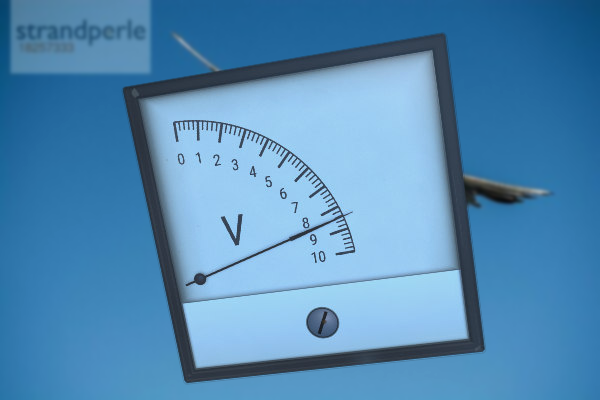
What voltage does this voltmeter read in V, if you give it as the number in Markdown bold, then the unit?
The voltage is **8.4** V
